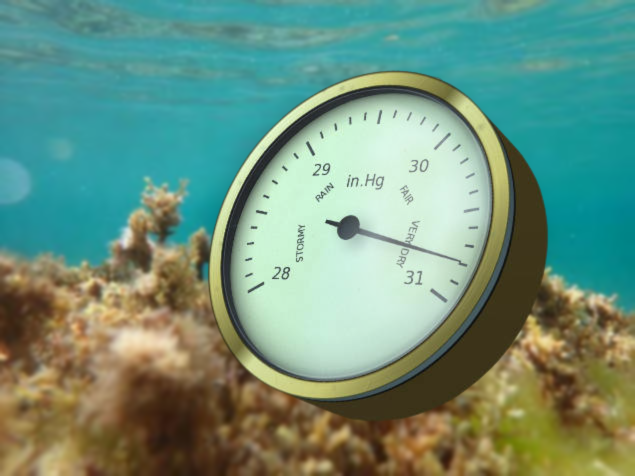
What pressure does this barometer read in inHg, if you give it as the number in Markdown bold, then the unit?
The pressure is **30.8** inHg
